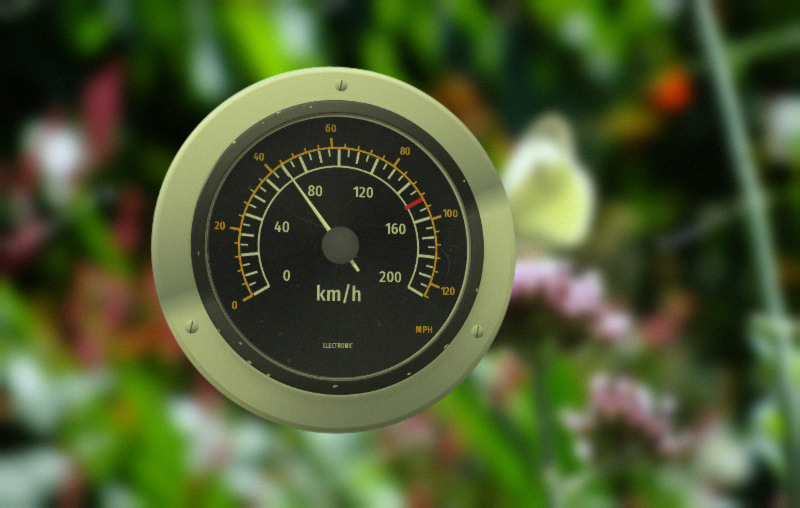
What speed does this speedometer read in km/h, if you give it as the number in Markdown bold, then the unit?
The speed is **70** km/h
